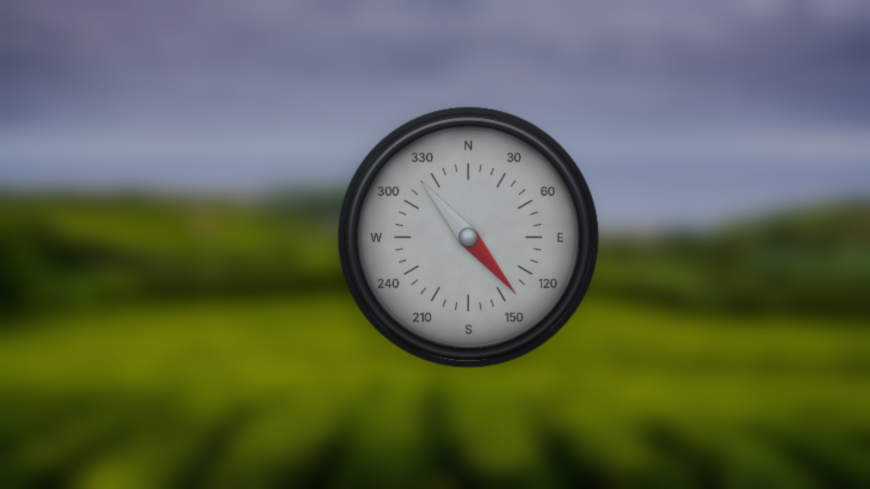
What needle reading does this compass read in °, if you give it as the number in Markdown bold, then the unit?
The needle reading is **140** °
